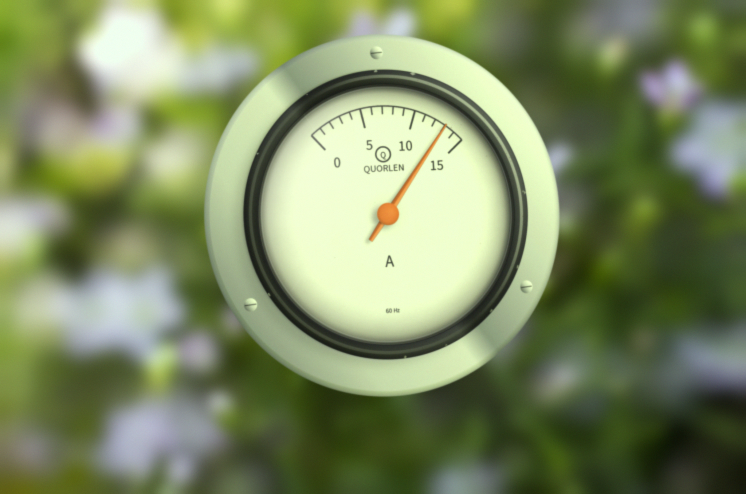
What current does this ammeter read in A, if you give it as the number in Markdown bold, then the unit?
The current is **13** A
